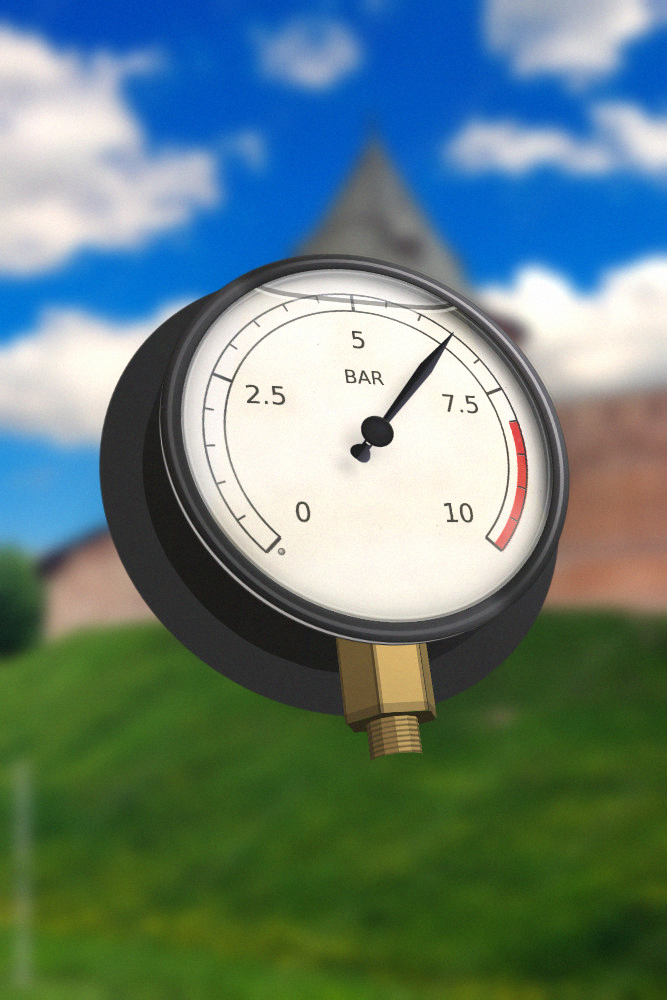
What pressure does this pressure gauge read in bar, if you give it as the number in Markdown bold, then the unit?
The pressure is **6.5** bar
